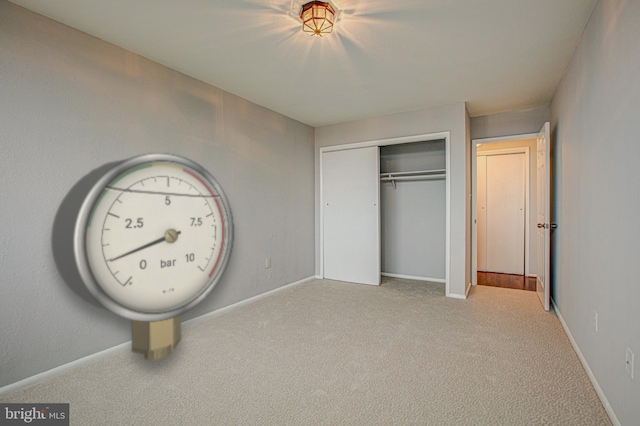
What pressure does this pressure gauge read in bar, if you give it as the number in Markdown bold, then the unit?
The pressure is **1** bar
